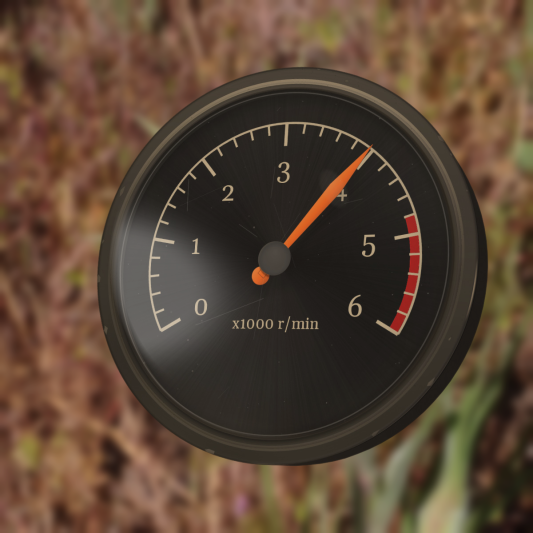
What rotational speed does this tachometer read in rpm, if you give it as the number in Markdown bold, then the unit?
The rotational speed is **4000** rpm
